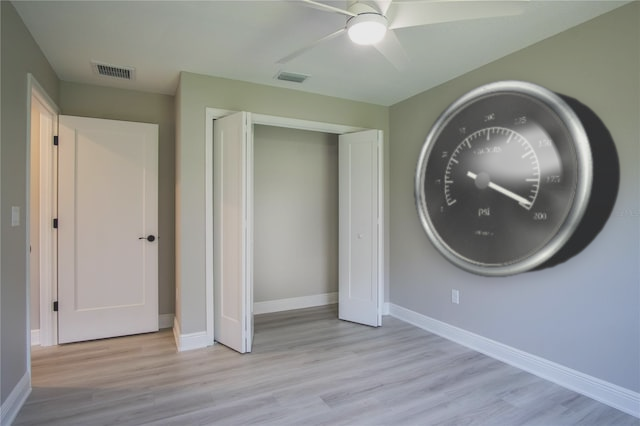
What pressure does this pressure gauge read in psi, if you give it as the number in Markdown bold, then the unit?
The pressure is **195** psi
